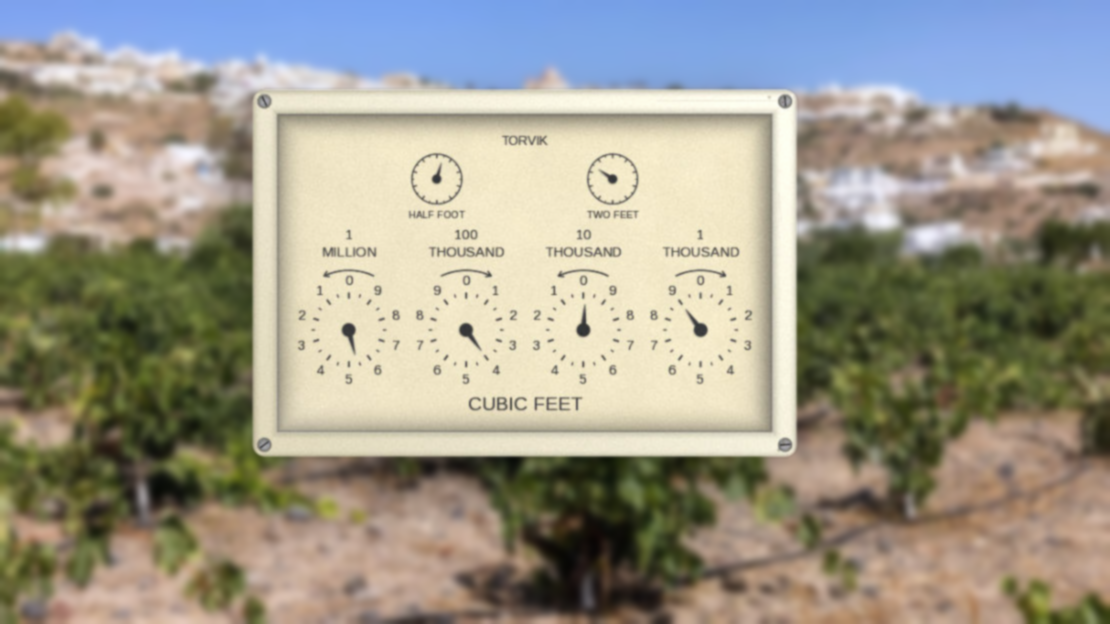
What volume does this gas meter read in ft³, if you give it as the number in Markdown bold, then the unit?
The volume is **539900** ft³
